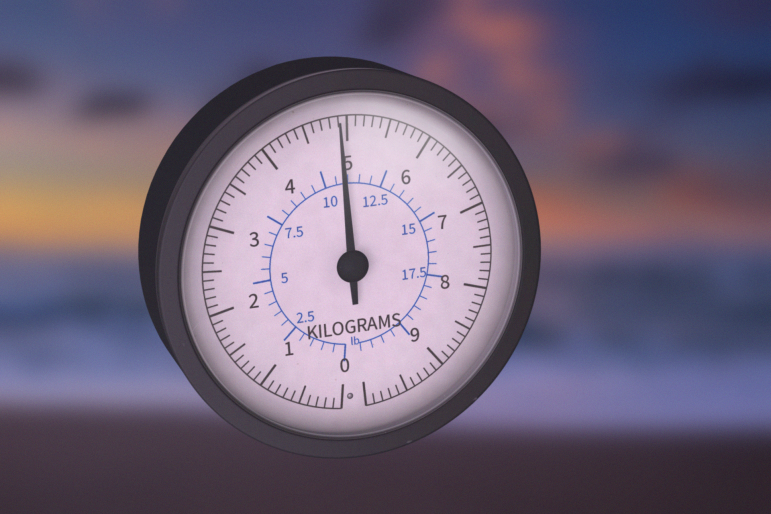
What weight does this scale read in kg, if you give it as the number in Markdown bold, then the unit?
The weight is **4.9** kg
